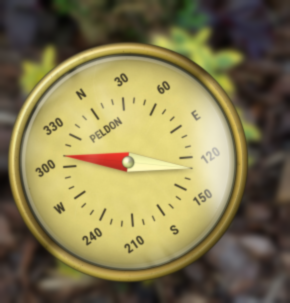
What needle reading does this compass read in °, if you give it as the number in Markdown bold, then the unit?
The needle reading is **310** °
